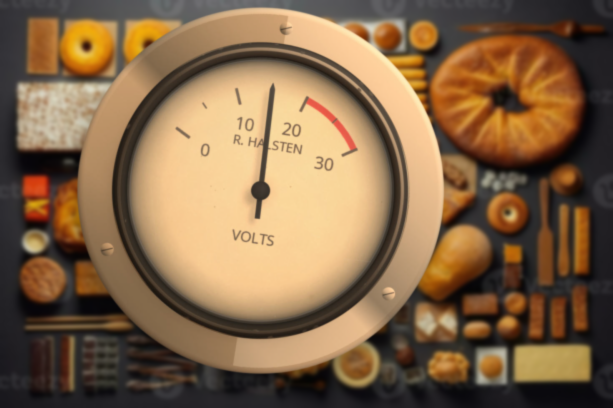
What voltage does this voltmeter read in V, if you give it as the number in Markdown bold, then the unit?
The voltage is **15** V
